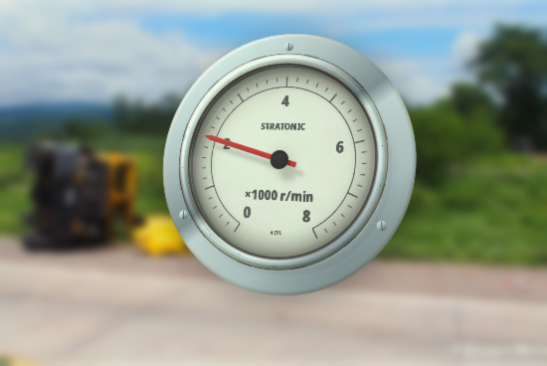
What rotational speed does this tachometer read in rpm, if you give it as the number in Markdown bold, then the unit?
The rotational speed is **2000** rpm
